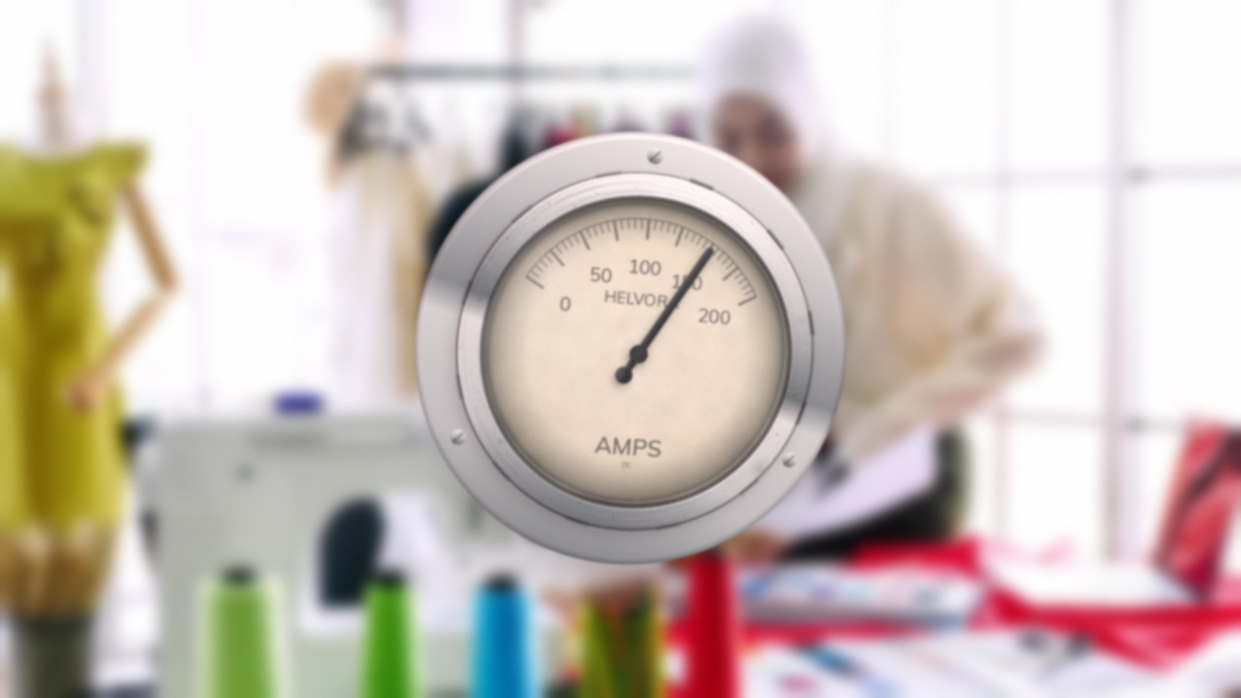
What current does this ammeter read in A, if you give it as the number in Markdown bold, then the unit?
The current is **150** A
